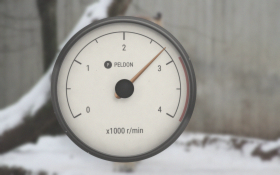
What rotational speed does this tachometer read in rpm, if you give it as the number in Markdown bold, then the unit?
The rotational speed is **2750** rpm
